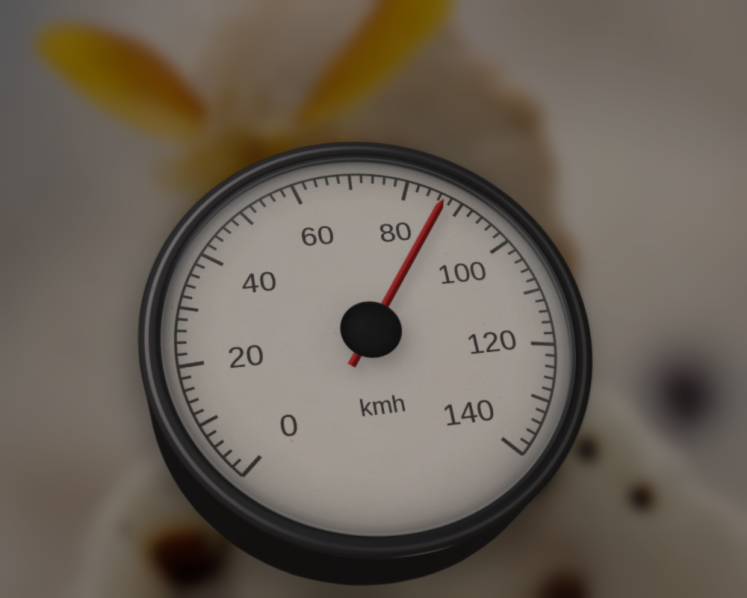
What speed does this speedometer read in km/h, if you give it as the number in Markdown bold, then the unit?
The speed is **87** km/h
